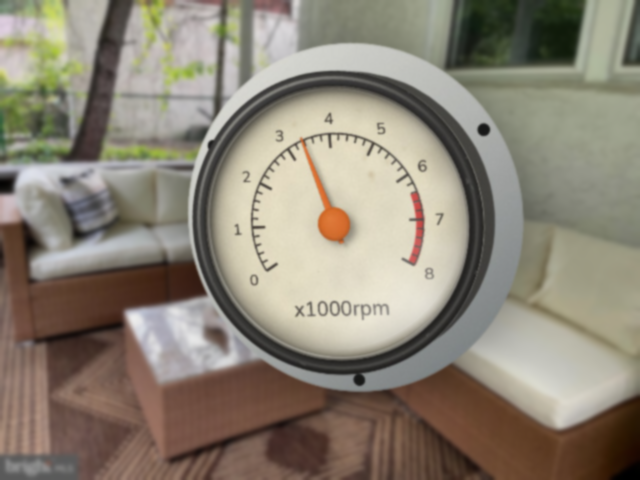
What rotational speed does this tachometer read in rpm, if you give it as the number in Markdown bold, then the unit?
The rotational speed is **3400** rpm
